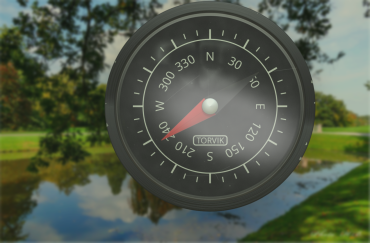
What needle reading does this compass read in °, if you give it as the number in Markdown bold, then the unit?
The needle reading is **235** °
